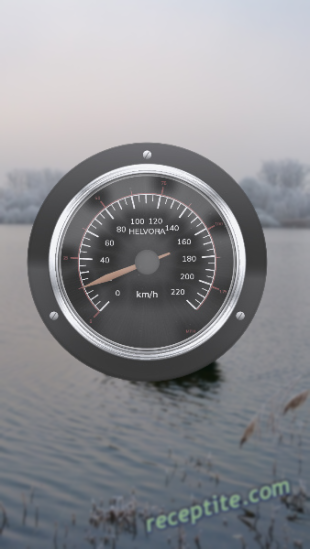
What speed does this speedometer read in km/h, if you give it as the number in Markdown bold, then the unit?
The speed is **20** km/h
